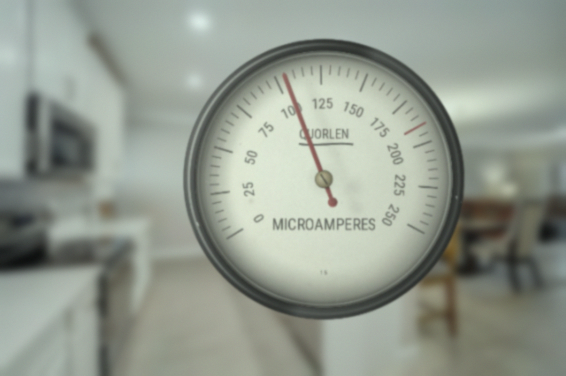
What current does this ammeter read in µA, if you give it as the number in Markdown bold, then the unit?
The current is **105** µA
